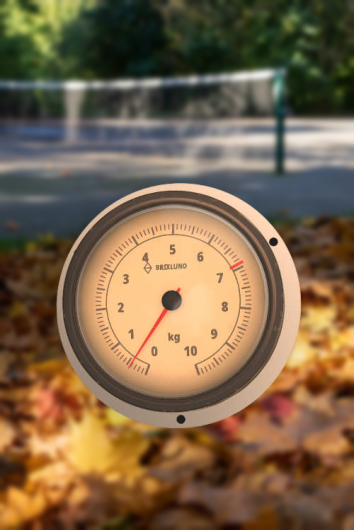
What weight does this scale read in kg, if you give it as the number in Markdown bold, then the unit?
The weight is **0.4** kg
